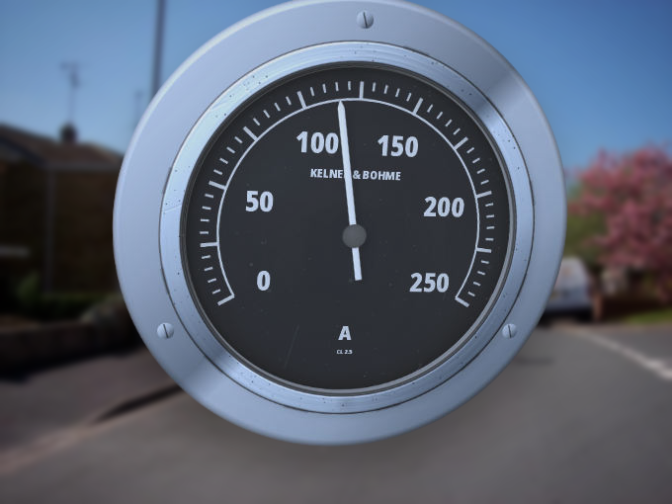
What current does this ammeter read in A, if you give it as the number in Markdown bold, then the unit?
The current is **115** A
